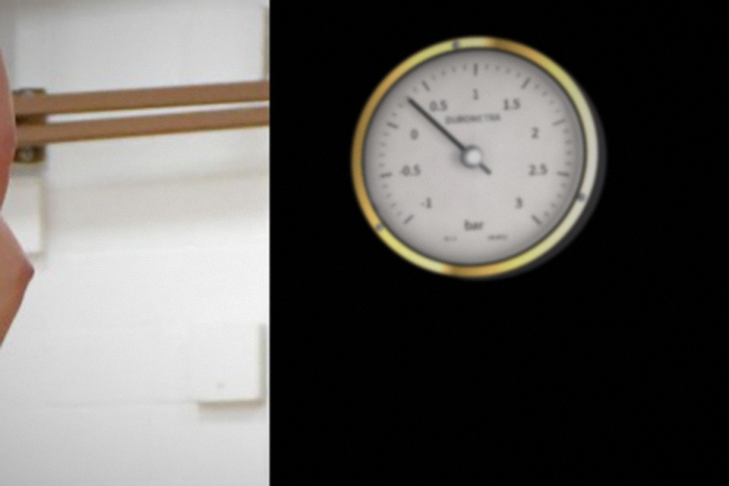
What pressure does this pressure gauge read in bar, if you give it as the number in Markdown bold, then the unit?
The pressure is **0.3** bar
